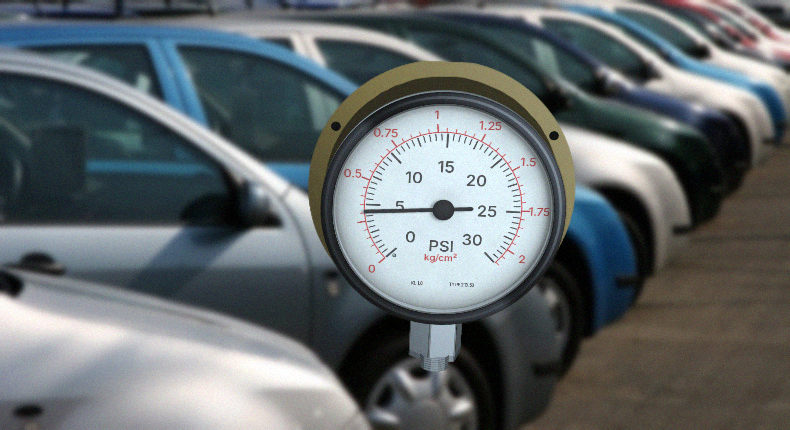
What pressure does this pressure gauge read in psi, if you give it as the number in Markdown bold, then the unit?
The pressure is **4.5** psi
